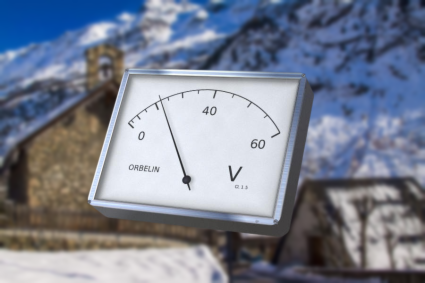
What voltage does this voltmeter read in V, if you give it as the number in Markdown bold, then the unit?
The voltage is **22.5** V
